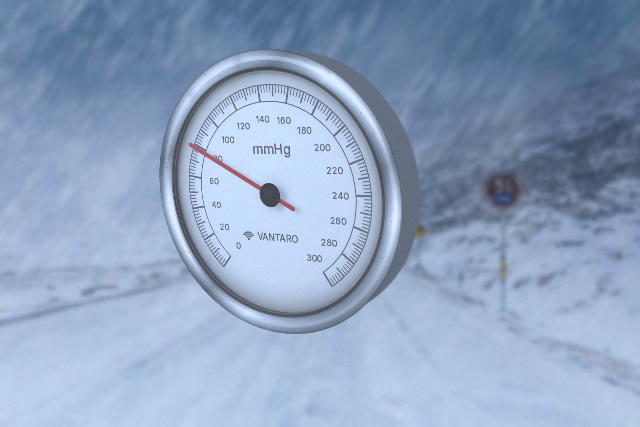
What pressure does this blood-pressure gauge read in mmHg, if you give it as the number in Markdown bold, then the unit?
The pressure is **80** mmHg
